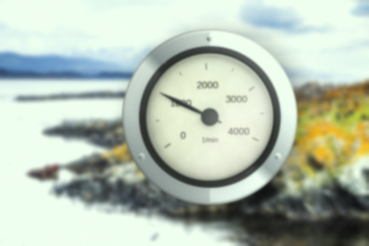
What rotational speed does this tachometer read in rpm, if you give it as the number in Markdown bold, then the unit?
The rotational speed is **1000** rpm
